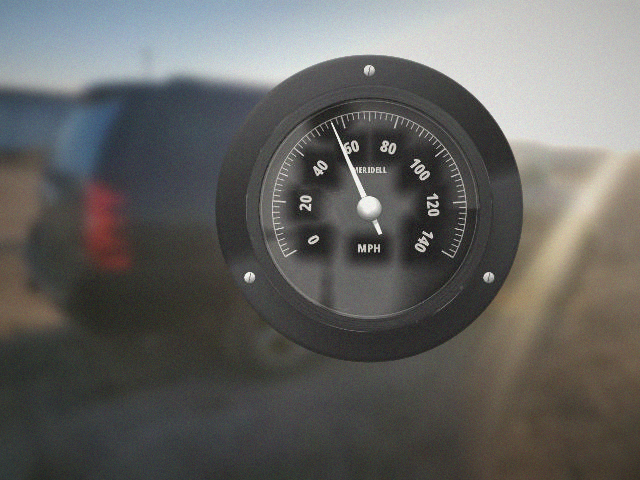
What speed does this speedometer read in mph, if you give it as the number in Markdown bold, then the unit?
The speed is **56** mph
